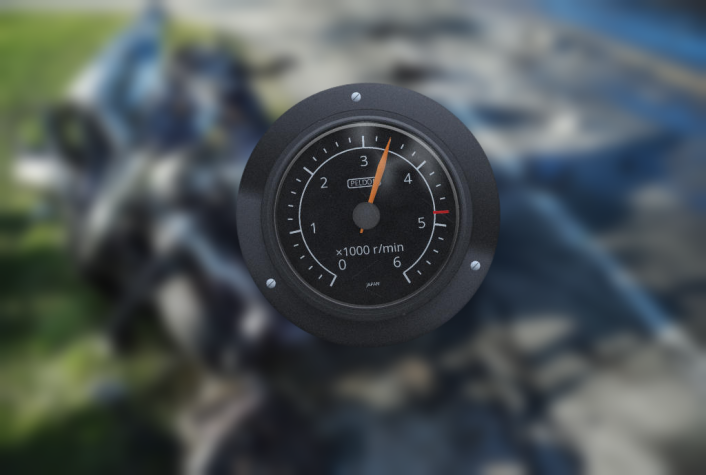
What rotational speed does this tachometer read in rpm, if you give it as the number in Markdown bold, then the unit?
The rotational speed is **3400** rpm
